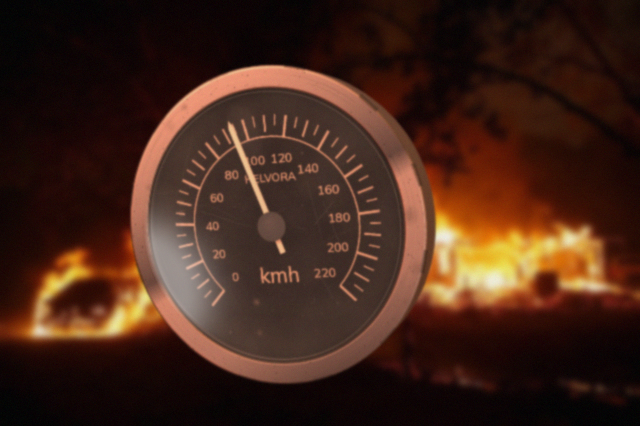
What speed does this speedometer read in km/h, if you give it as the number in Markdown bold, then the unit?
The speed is **95** km/h
